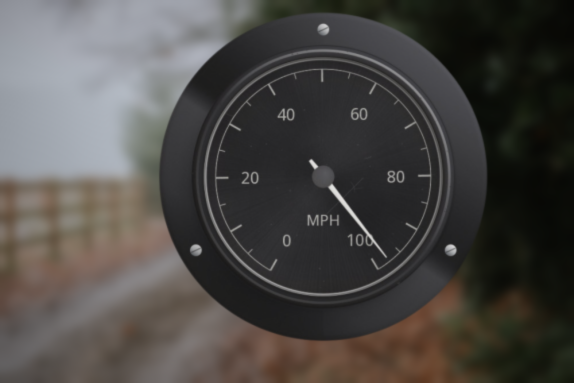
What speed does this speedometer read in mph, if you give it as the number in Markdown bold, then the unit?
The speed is **97.5** mph
